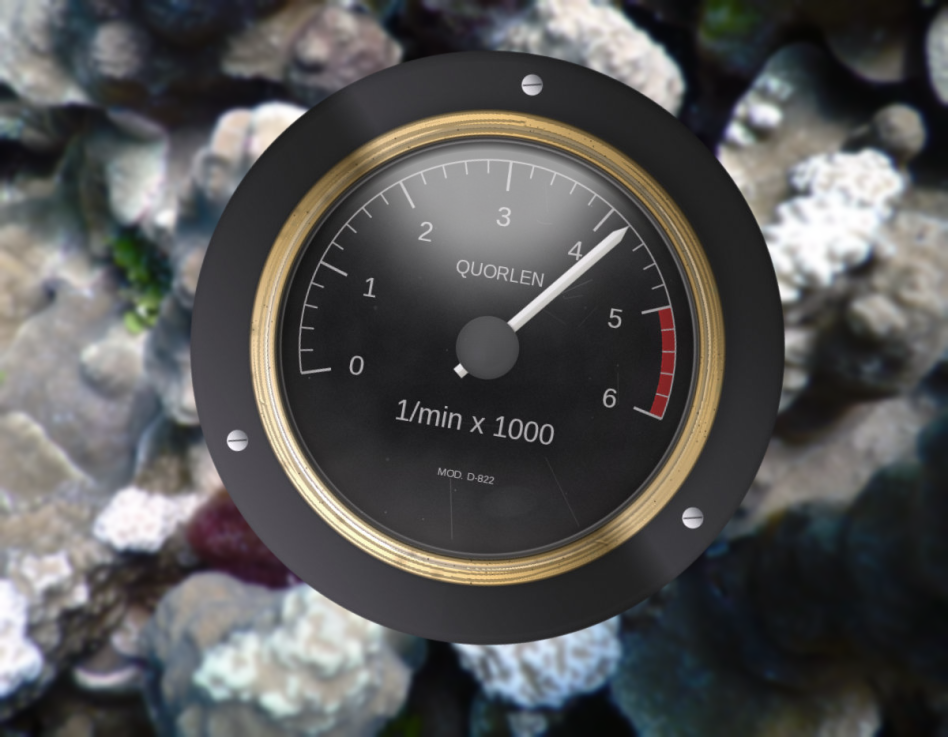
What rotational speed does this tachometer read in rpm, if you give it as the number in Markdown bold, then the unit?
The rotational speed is **4200** rpm
